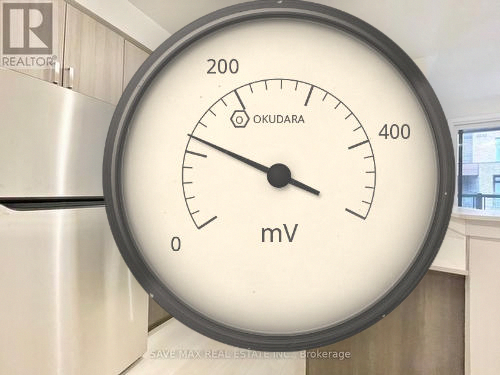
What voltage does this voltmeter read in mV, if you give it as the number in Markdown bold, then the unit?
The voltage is **120** mV
